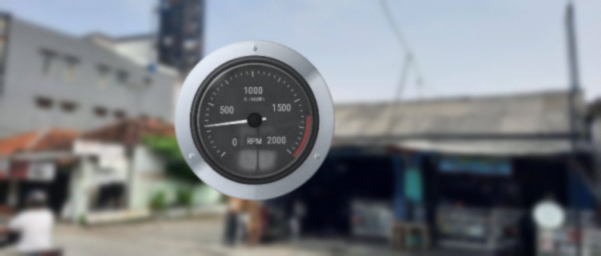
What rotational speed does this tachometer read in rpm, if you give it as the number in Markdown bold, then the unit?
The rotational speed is **300** rpm
